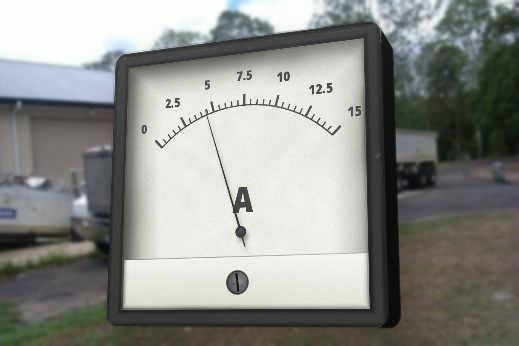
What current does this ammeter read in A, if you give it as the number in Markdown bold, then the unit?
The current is **4.5** A
